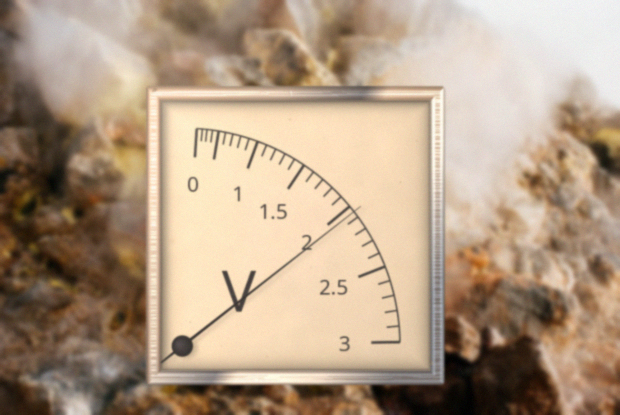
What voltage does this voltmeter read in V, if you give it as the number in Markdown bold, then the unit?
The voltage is **2.05** V
